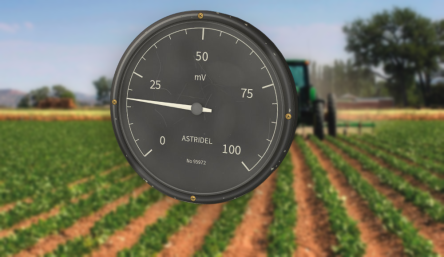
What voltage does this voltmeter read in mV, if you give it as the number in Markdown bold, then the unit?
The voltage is **17.5** mV
